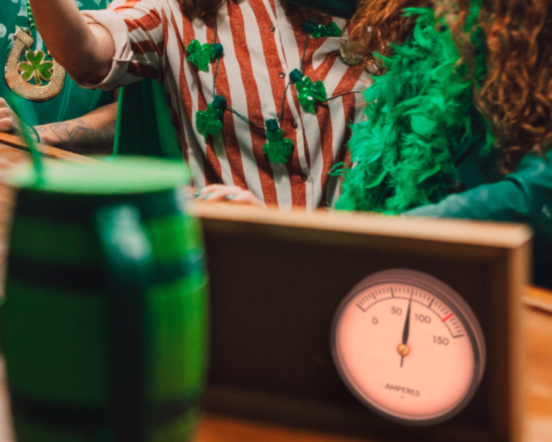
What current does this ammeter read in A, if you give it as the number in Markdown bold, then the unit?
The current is **75** A
